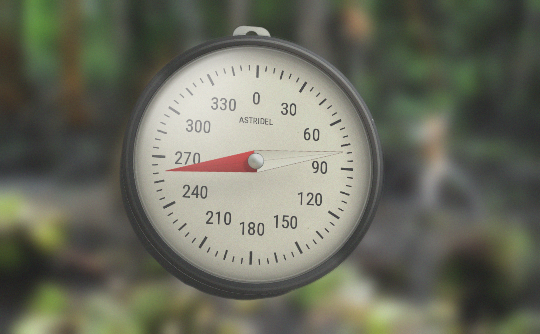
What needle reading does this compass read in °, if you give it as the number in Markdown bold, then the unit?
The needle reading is **260** °
